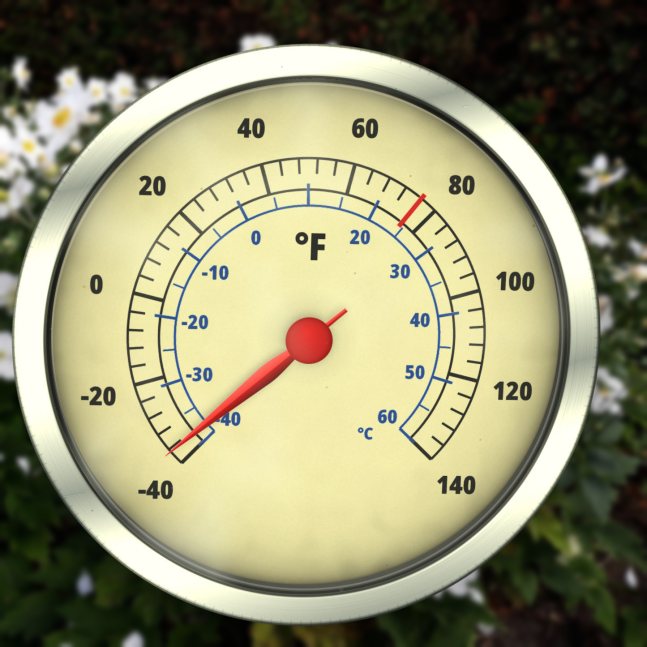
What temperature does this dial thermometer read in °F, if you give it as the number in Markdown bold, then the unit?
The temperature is **-36** °F
